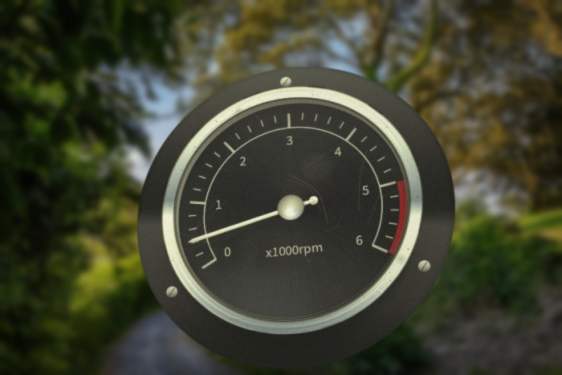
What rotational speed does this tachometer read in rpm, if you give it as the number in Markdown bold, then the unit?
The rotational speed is **400** rpm
